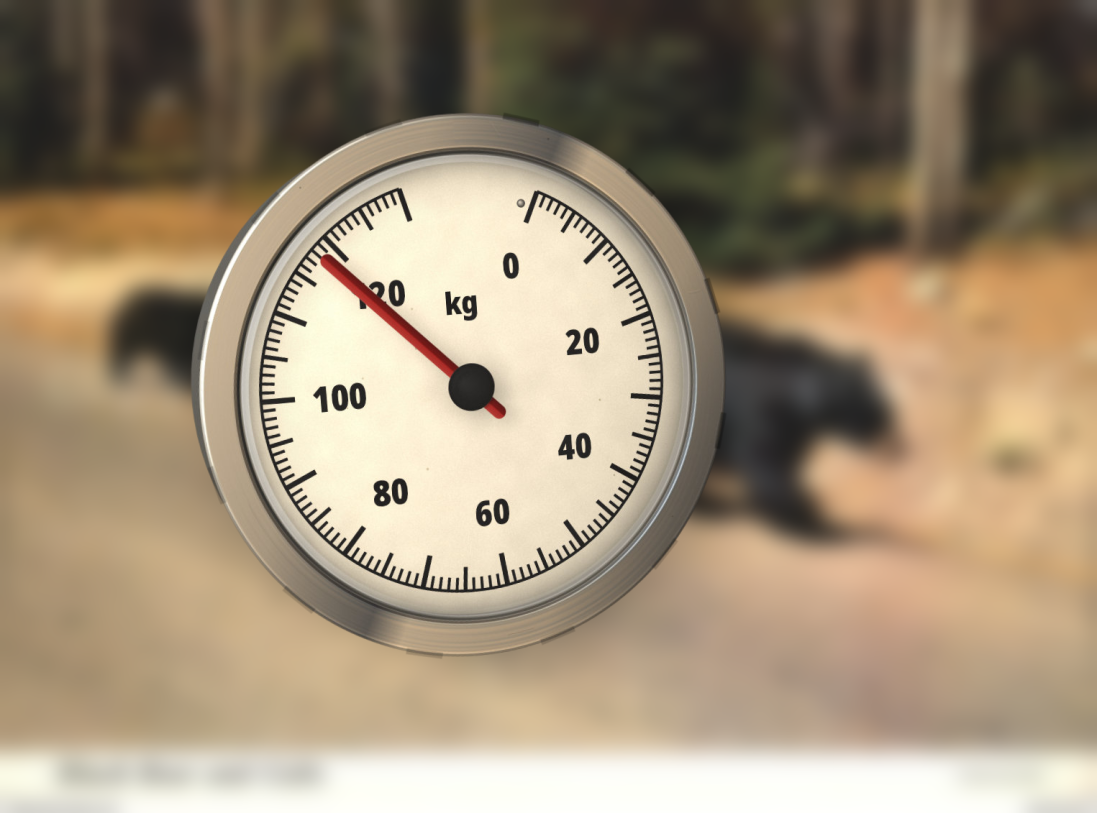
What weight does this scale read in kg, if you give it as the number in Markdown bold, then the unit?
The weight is **118** kg
